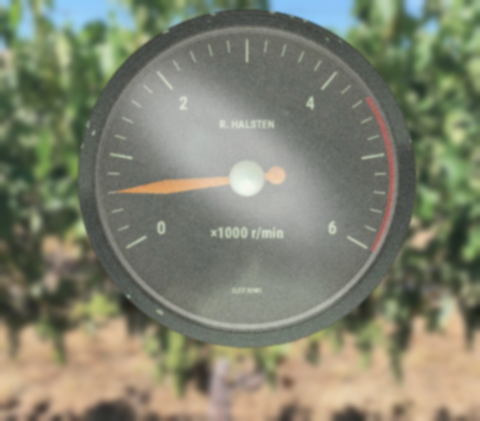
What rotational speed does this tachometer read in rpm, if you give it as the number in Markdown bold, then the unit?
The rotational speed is **600** rpm
